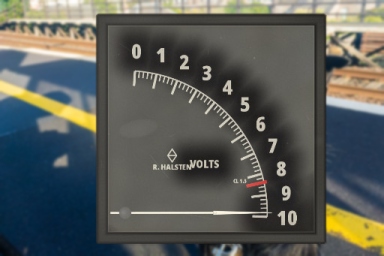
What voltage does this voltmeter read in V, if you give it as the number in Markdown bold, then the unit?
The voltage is **9.8** V
